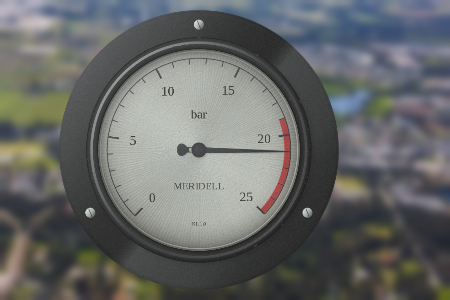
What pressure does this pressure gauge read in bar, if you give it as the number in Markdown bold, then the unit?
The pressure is **21** bar
